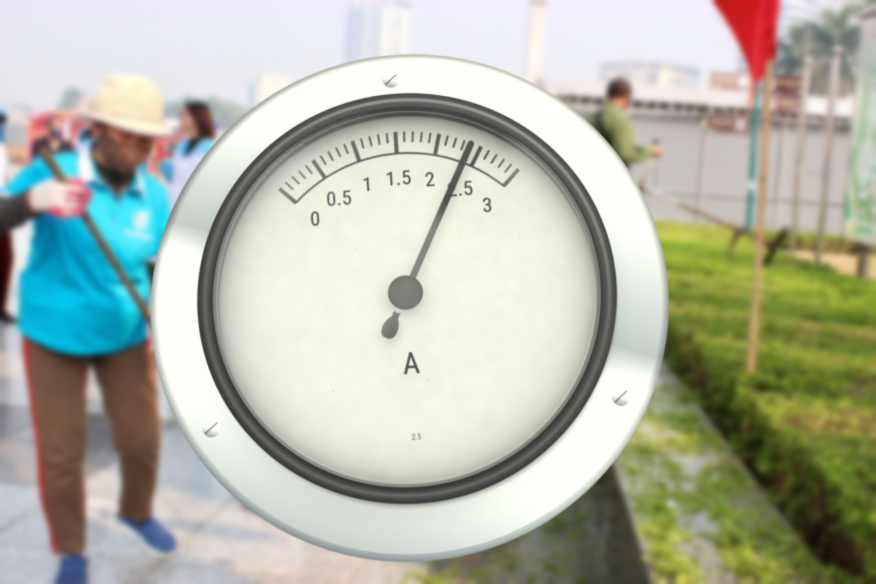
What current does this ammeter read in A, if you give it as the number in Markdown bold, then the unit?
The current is **2.4** A
